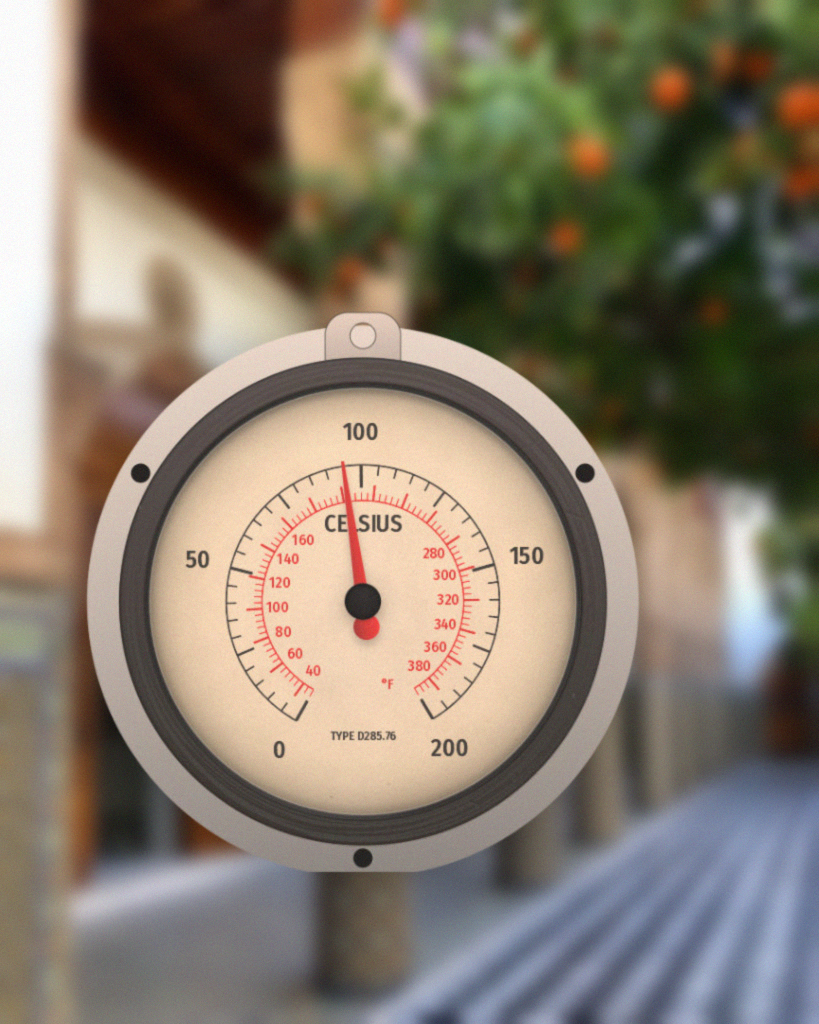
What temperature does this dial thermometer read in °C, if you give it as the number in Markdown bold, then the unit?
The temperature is **95** °C
